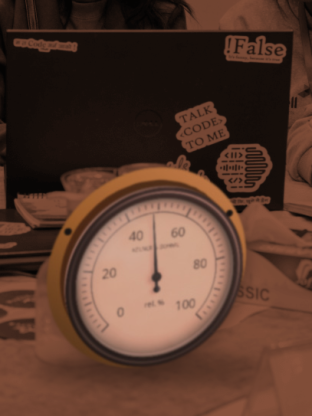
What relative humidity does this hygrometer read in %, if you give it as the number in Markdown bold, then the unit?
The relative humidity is **48** %
